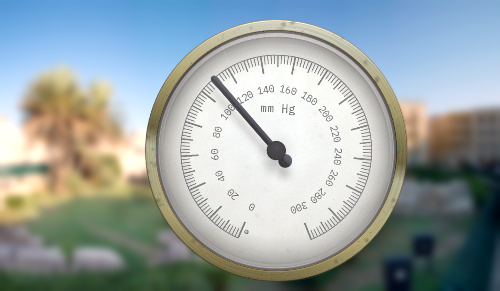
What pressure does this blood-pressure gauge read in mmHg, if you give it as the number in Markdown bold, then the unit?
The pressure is **110** mmHg
